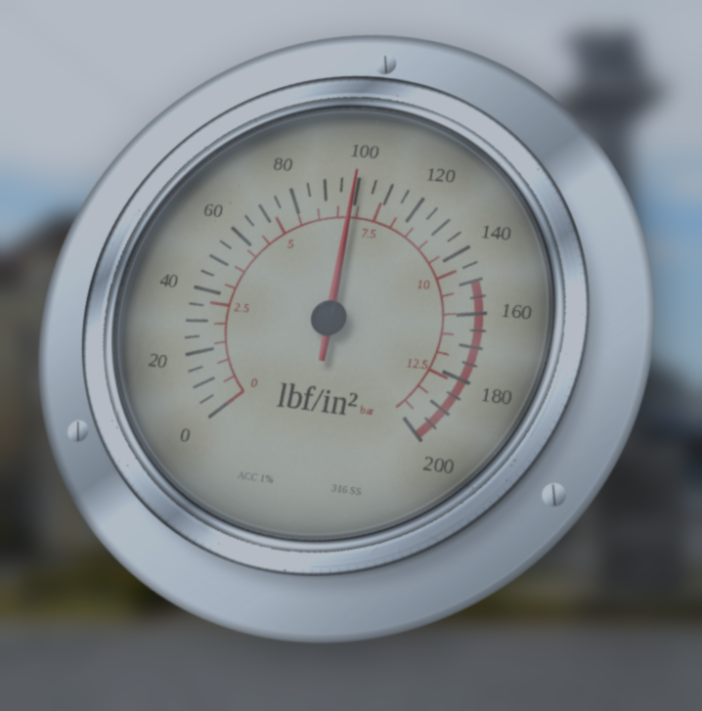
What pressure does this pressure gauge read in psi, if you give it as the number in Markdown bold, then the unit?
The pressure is **100** psi
